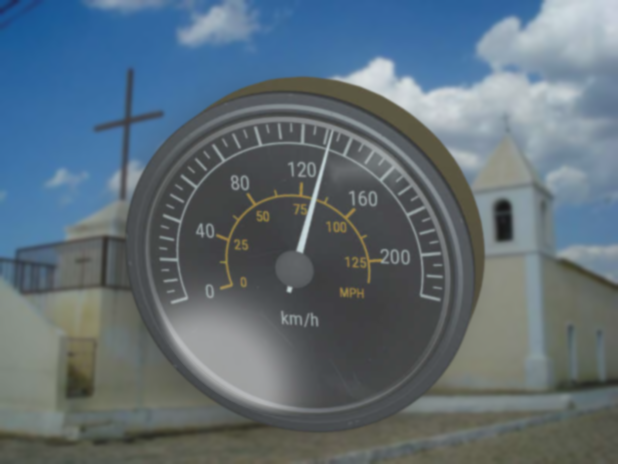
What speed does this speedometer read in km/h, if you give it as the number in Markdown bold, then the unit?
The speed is **132.5** km/h
